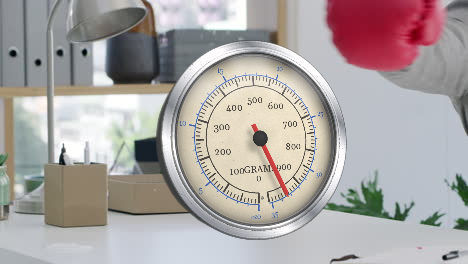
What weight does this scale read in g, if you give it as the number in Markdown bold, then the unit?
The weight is **950** g
